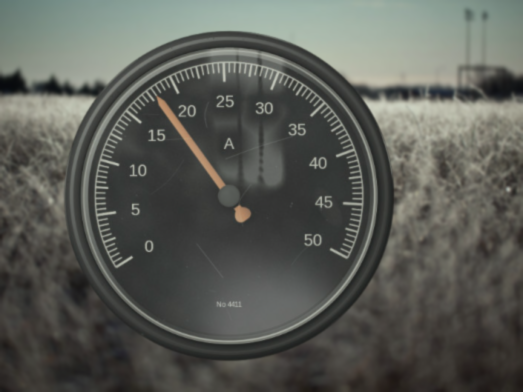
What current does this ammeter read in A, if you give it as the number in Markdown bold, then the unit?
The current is **18** A
